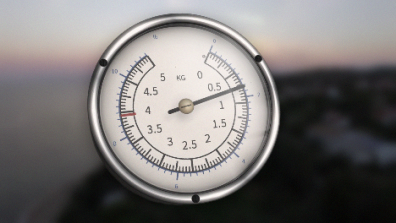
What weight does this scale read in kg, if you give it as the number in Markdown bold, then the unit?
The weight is **0.75** kg
